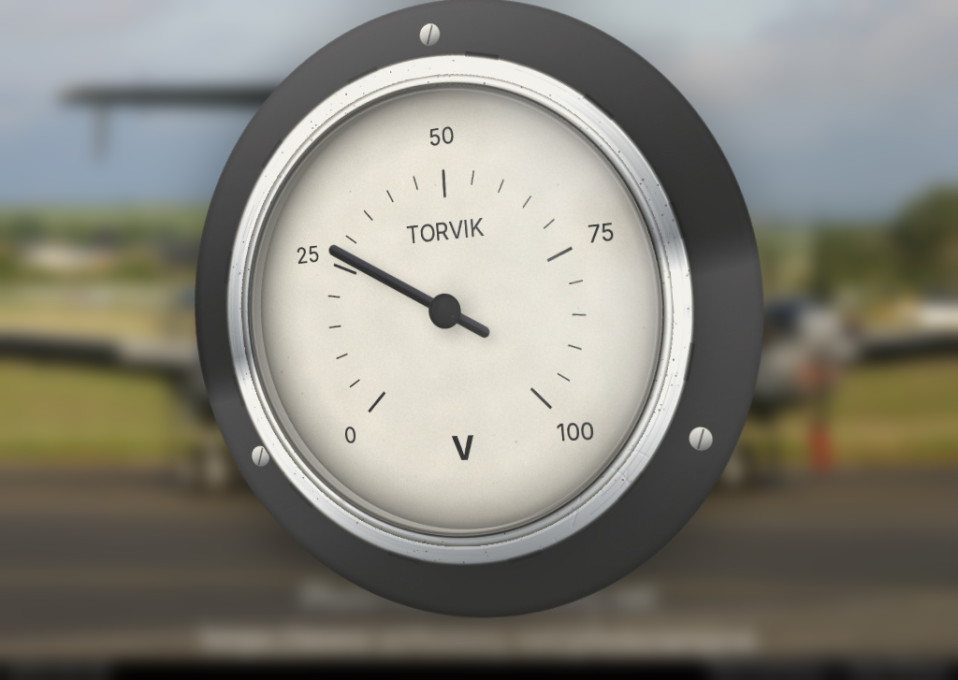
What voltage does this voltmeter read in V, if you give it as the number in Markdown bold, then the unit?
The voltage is **27.5** V
